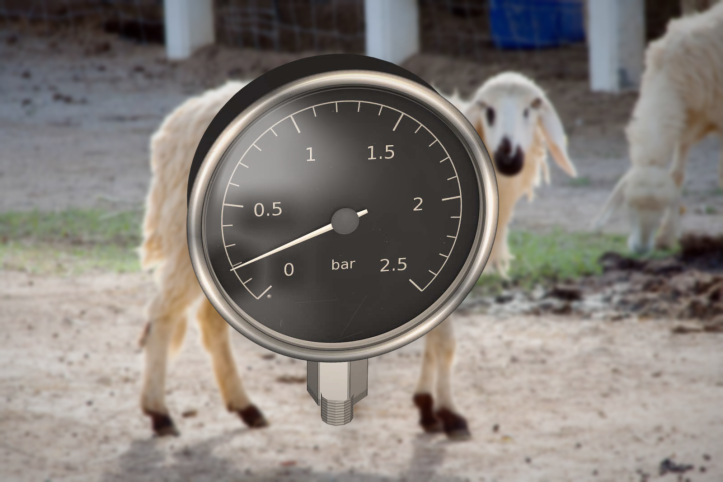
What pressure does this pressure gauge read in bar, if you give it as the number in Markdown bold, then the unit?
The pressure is **0.2** bar
